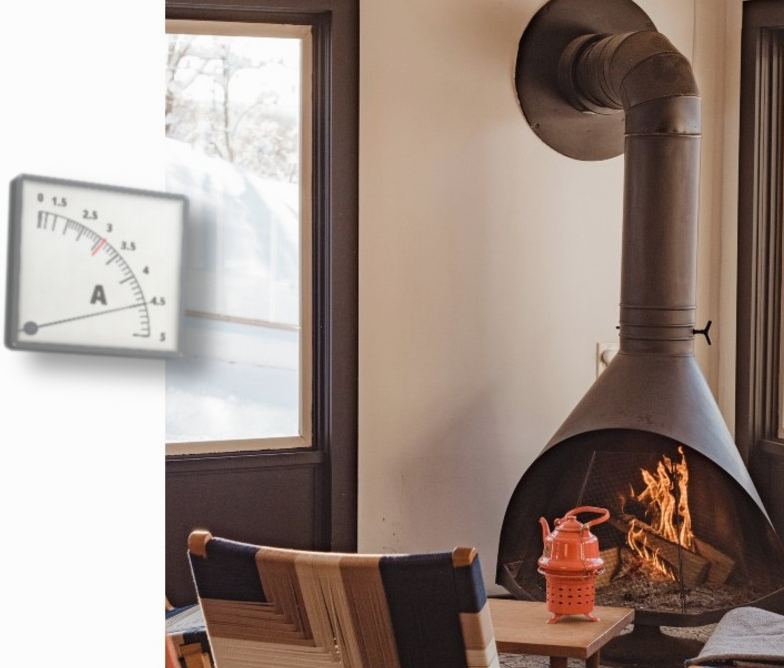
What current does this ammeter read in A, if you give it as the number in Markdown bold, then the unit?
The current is **4.5** A
